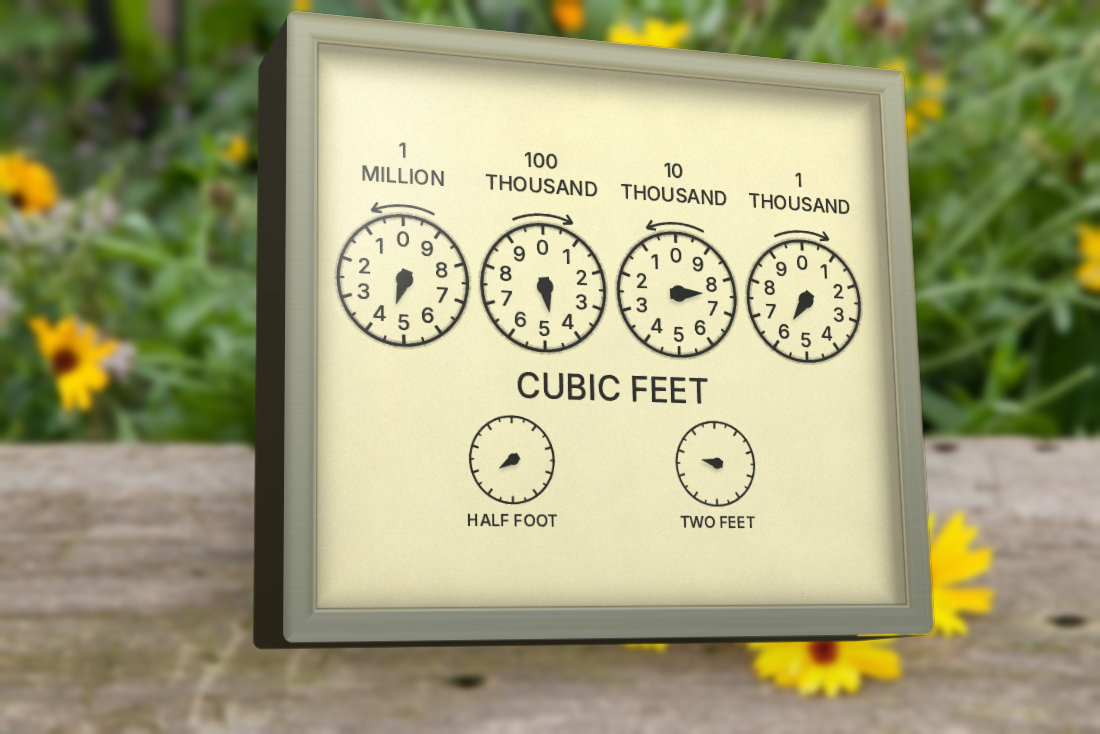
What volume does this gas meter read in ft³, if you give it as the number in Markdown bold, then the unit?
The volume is **447600** ft³
